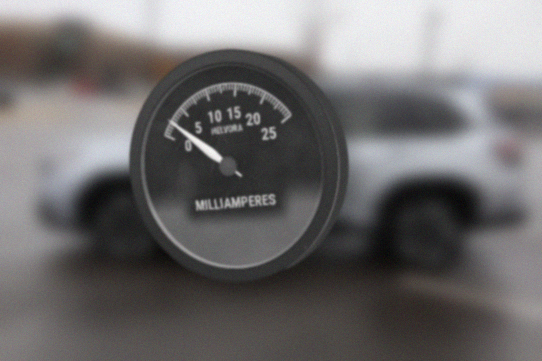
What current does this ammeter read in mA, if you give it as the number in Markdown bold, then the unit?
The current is **2.5** mA
